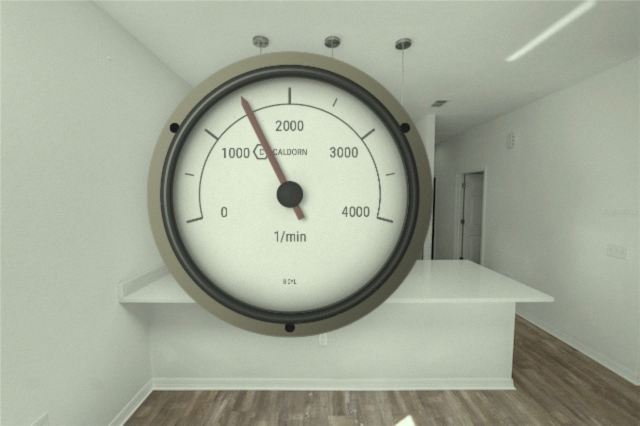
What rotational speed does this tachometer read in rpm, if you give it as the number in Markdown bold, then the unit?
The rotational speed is **1500** rpm
